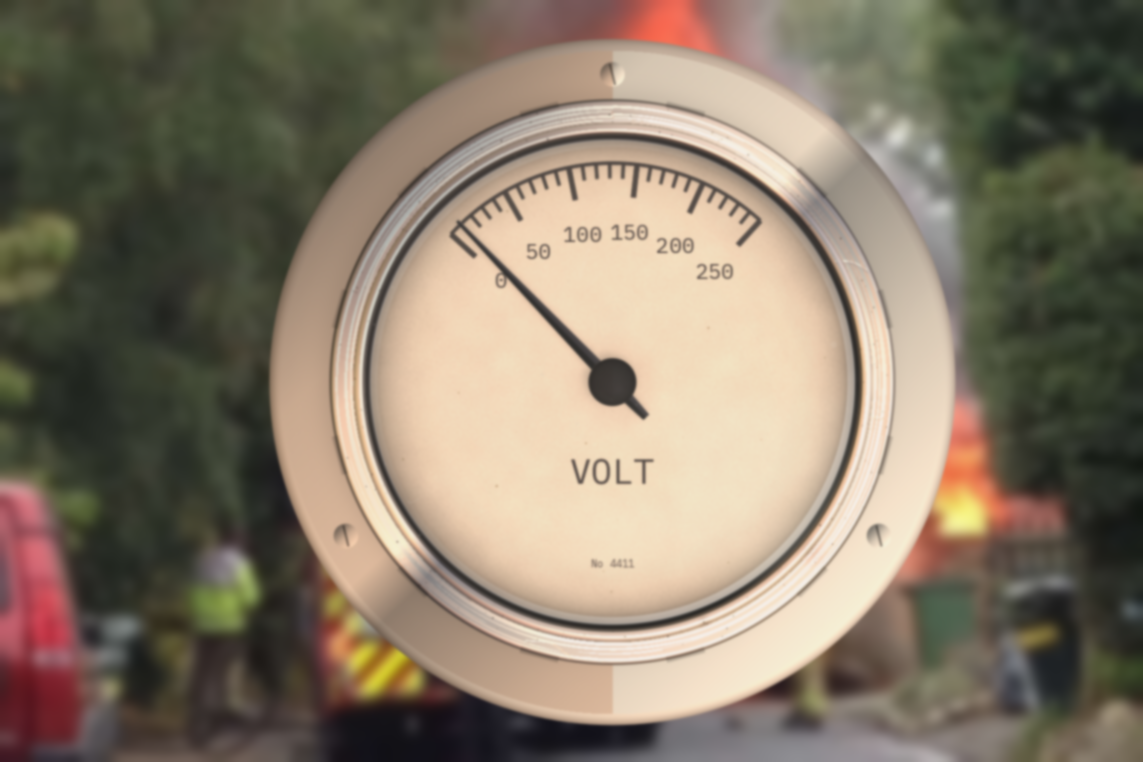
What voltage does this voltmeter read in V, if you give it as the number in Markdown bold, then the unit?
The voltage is **10** V
